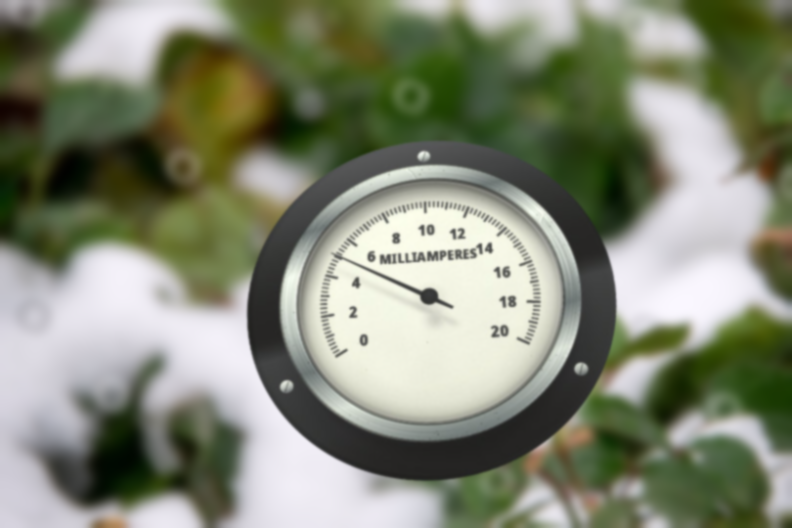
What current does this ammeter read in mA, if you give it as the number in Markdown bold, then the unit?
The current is **5** mA
